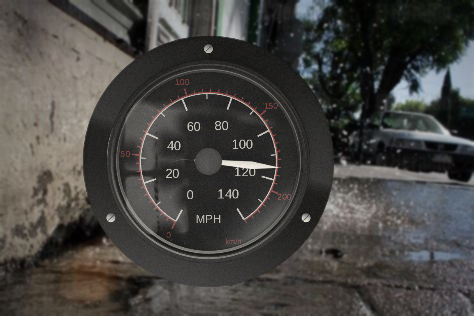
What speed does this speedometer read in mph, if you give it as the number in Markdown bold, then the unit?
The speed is **115** mph
